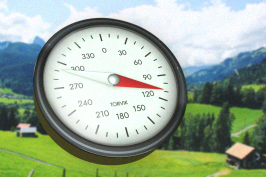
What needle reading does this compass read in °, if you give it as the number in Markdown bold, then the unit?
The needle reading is **110** °
